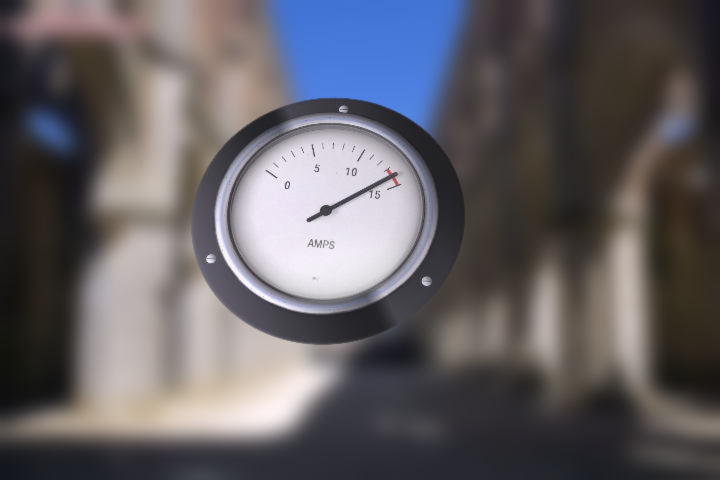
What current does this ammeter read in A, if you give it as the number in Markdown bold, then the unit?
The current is **14** A
